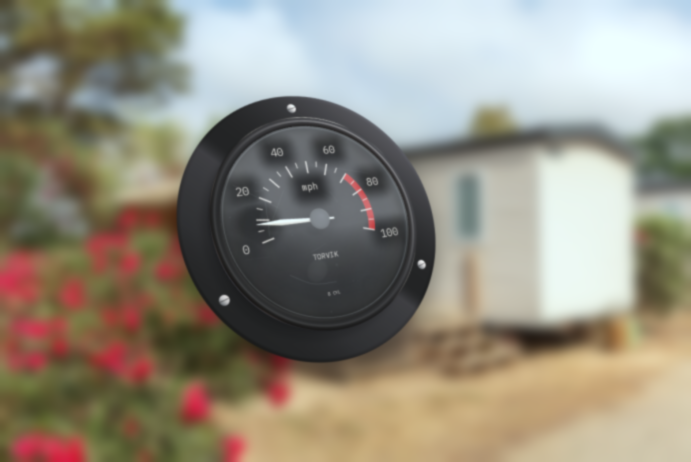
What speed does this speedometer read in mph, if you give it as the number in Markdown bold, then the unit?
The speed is **7.5** mph
